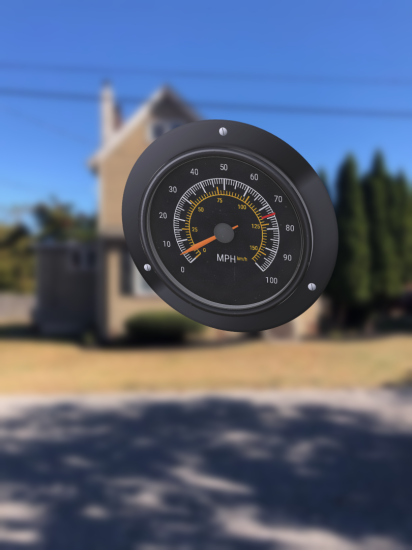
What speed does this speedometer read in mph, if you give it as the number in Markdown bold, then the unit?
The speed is **5** mph
